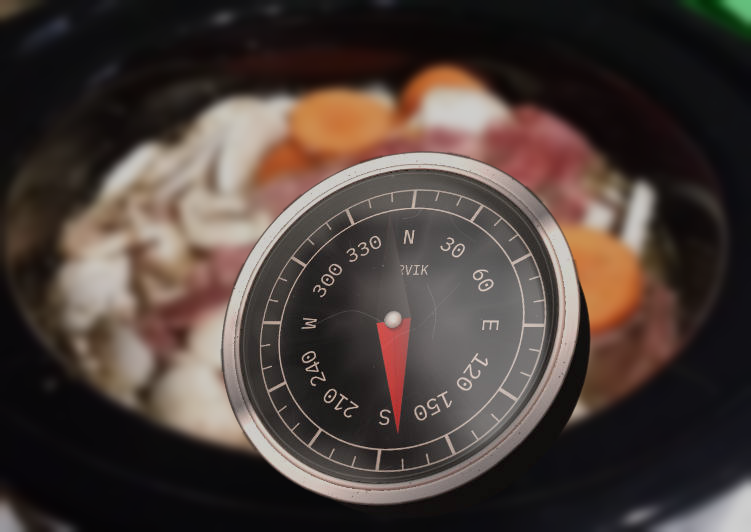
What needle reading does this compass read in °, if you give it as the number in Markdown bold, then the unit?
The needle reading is **170** °
